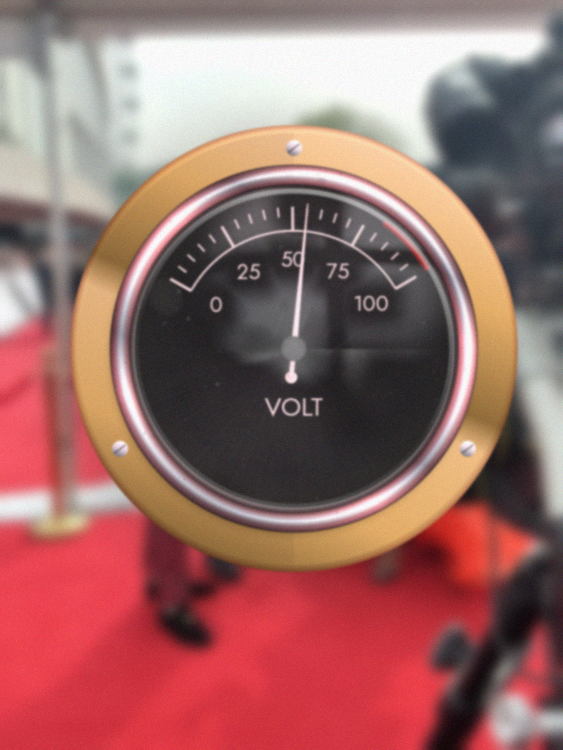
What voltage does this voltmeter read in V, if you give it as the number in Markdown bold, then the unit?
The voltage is **55** V
